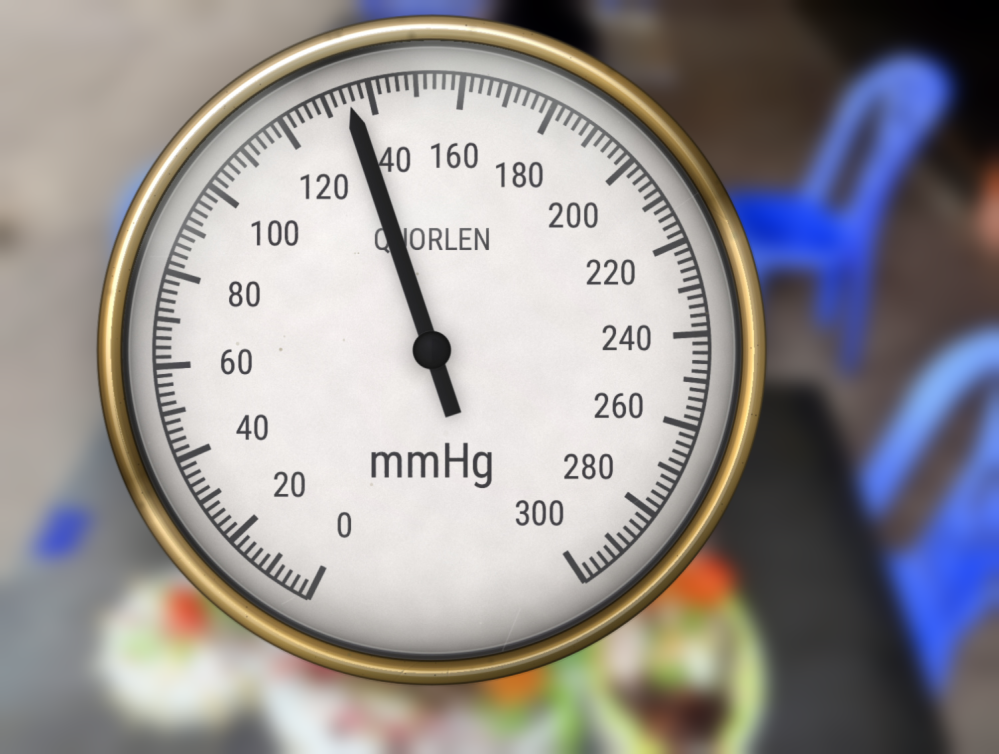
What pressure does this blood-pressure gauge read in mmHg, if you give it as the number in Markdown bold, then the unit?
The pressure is **135** mmHg
